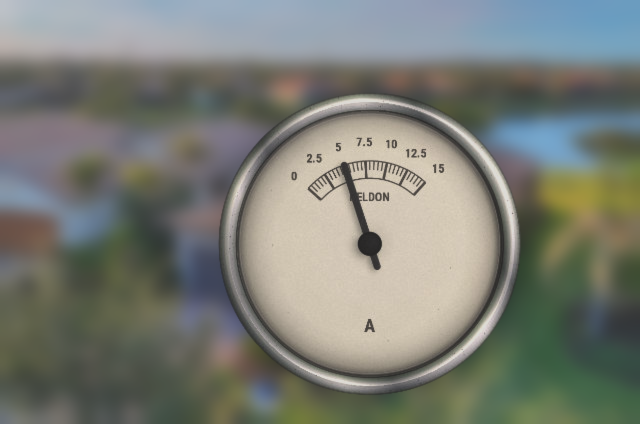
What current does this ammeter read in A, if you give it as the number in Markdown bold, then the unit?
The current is **5** A
